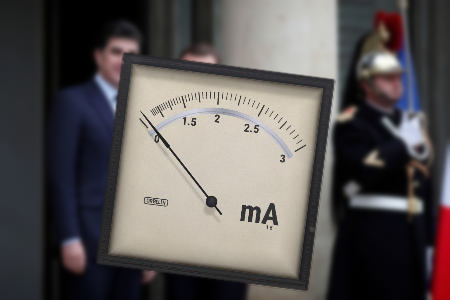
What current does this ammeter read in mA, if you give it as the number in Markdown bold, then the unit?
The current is **0.5** mA
